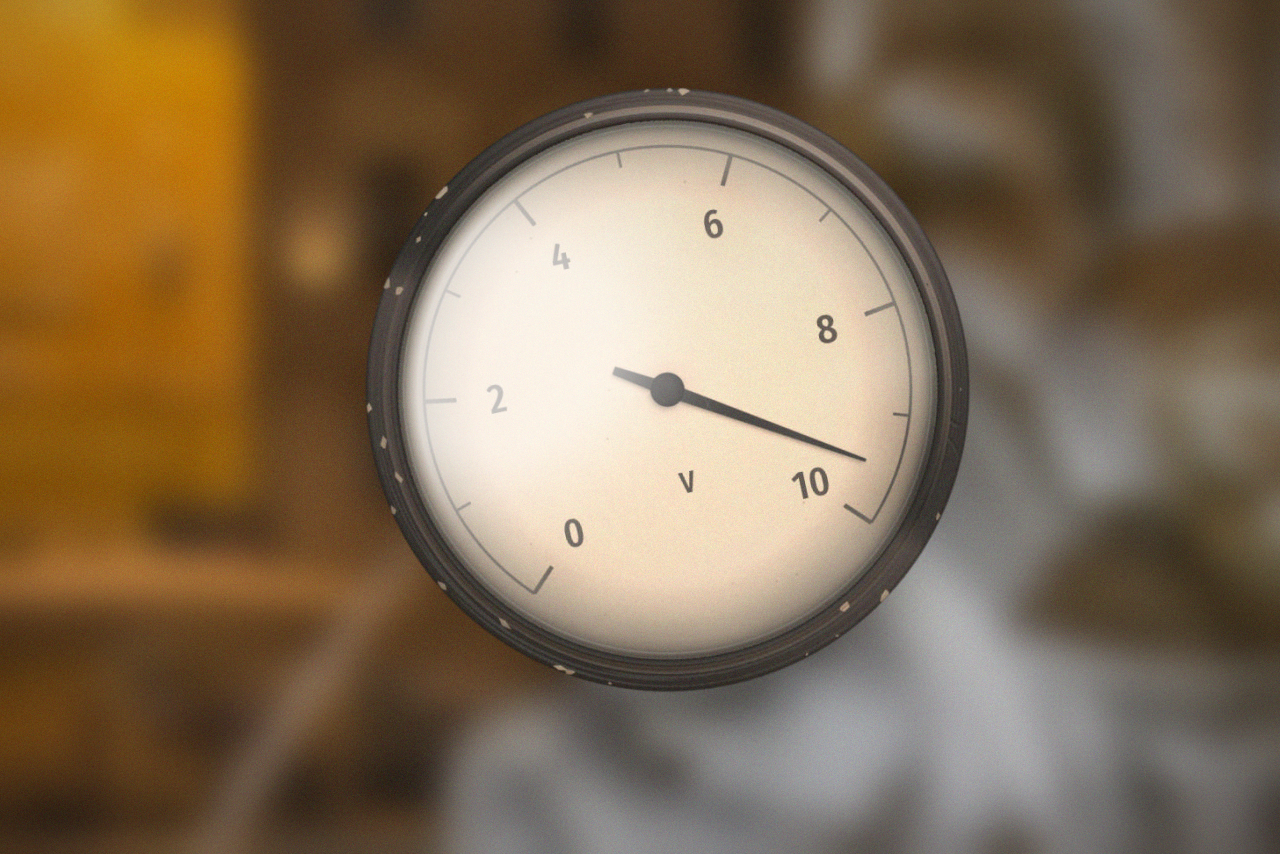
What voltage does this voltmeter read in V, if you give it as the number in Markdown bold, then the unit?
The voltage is **9.5** V
